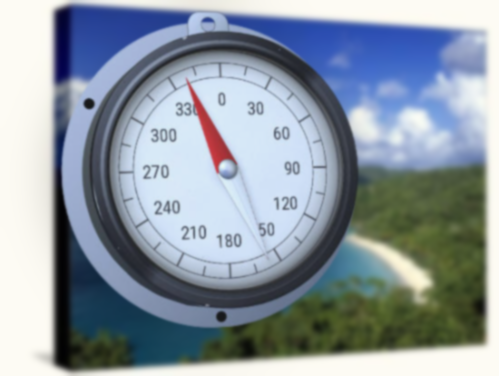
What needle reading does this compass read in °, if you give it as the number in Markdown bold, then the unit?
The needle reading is **337.5** °
